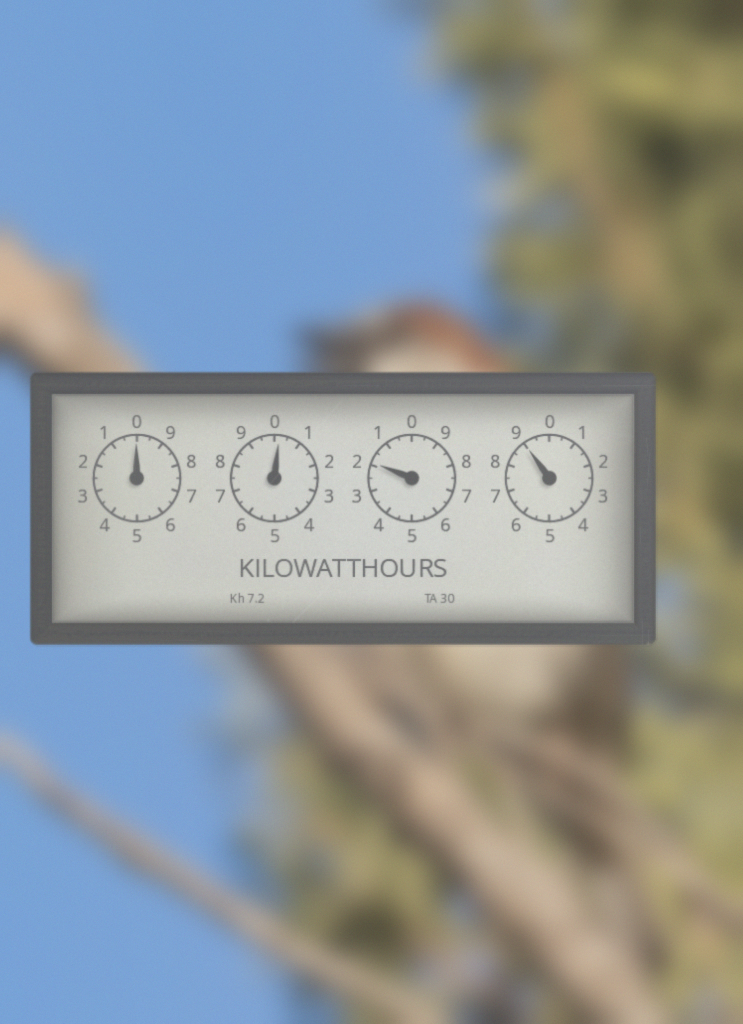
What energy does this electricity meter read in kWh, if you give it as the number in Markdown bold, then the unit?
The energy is **19** kWh
